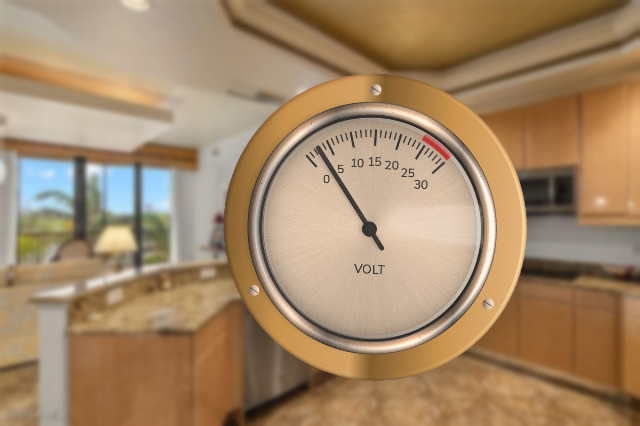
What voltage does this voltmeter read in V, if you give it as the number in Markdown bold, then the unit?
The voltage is **3** V
